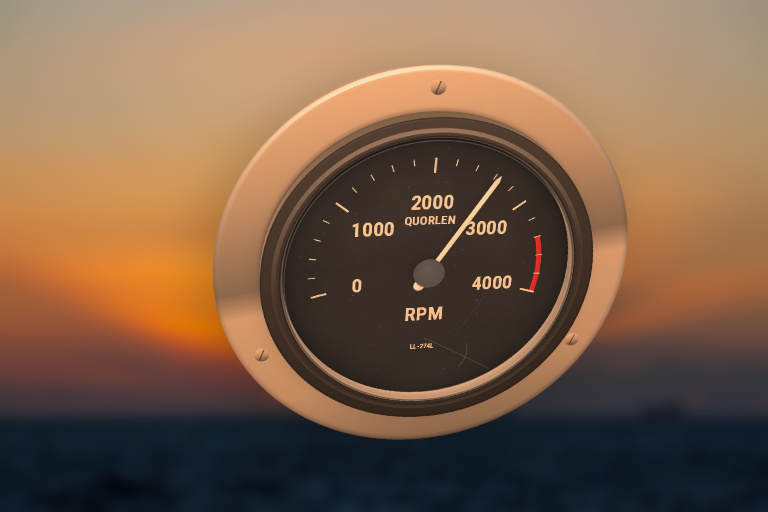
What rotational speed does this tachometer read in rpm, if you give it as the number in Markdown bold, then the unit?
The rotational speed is **2600** rpm
